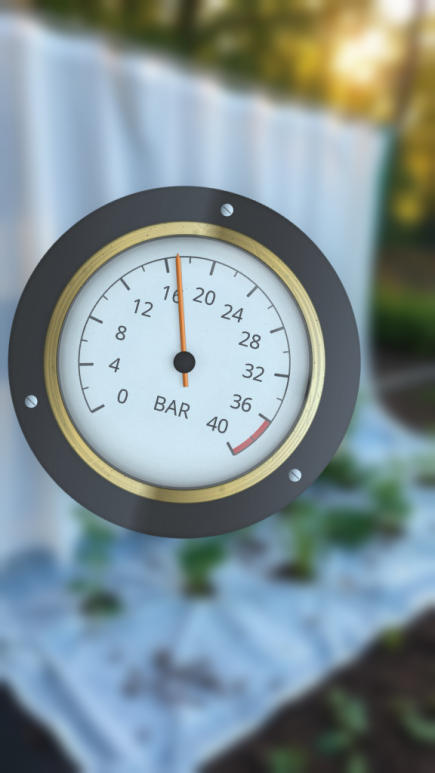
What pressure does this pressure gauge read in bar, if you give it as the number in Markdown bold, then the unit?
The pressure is **17** bar
